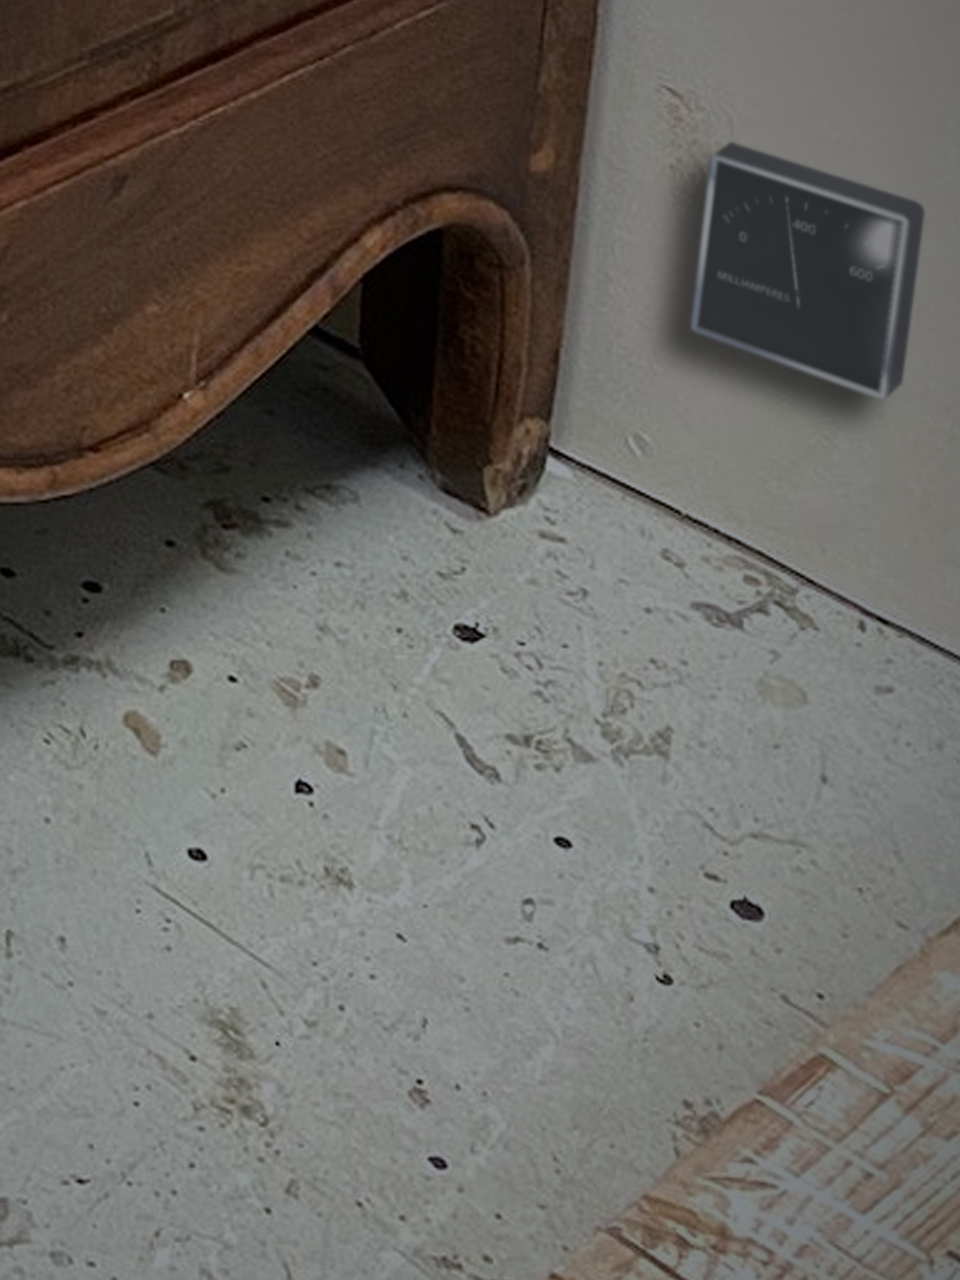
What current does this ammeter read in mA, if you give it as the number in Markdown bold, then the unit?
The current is **350** mA
